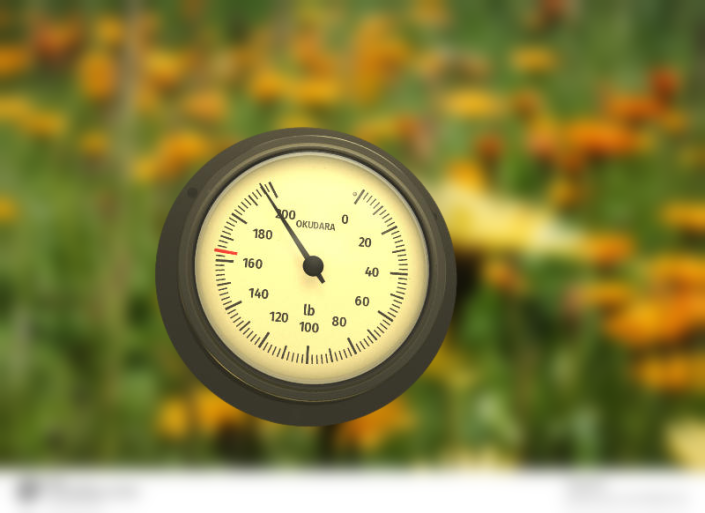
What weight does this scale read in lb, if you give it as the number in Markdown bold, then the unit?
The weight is **196** lb
